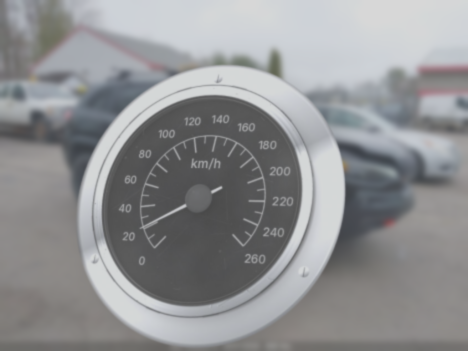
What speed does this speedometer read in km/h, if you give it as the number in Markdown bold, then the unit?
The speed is **20** km/h
